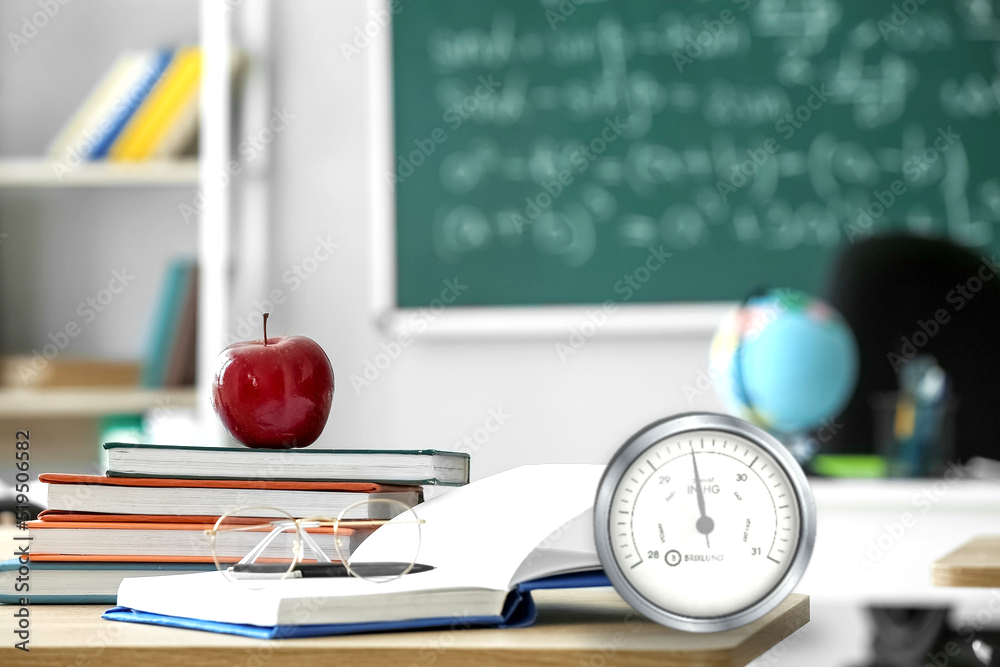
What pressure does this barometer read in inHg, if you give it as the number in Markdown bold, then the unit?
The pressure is **29.4** inHg
